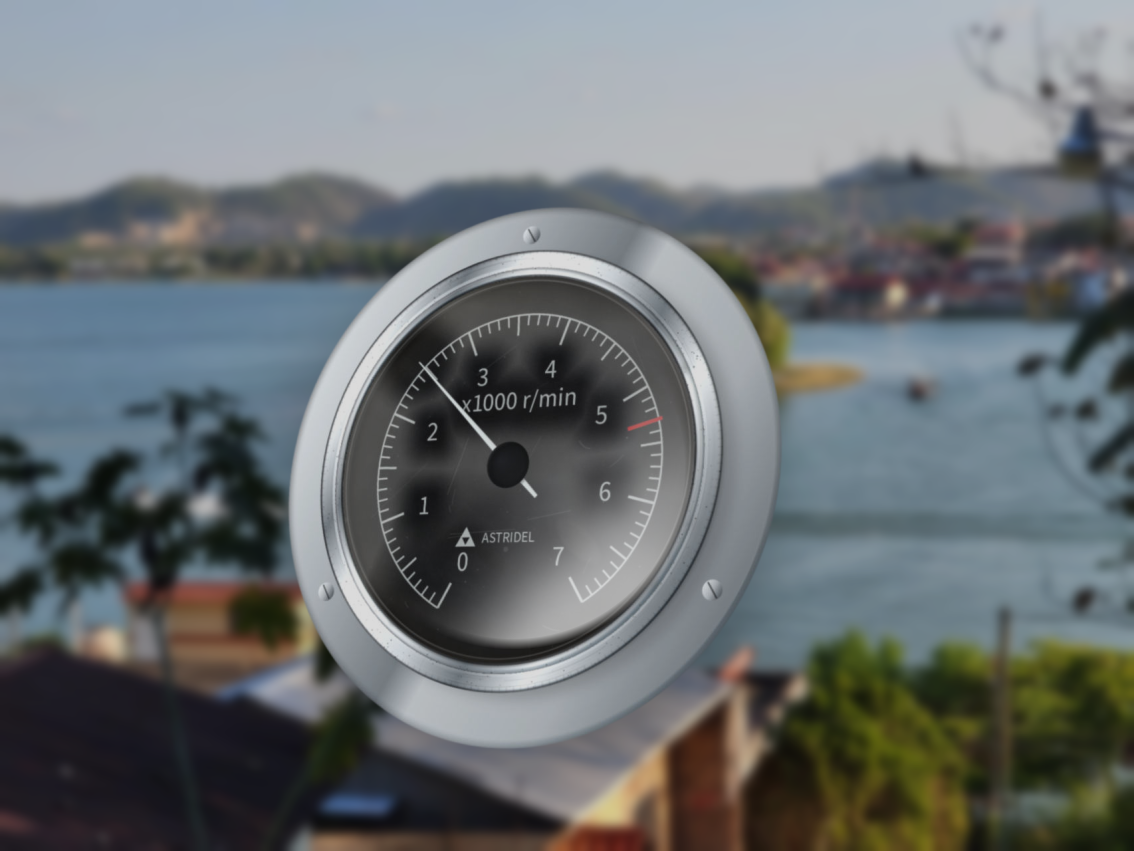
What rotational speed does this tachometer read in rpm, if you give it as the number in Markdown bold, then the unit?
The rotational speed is **2500** rpm
